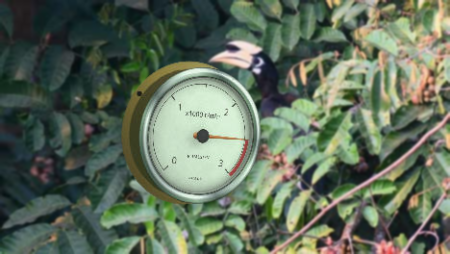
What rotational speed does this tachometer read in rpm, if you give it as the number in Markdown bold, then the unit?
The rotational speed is **2500** rpm
